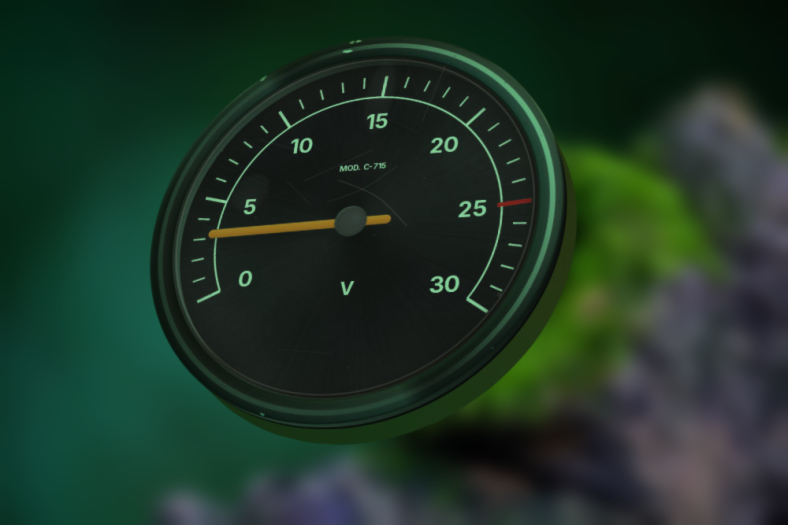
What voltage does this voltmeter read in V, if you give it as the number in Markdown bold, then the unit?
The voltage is **3** V
